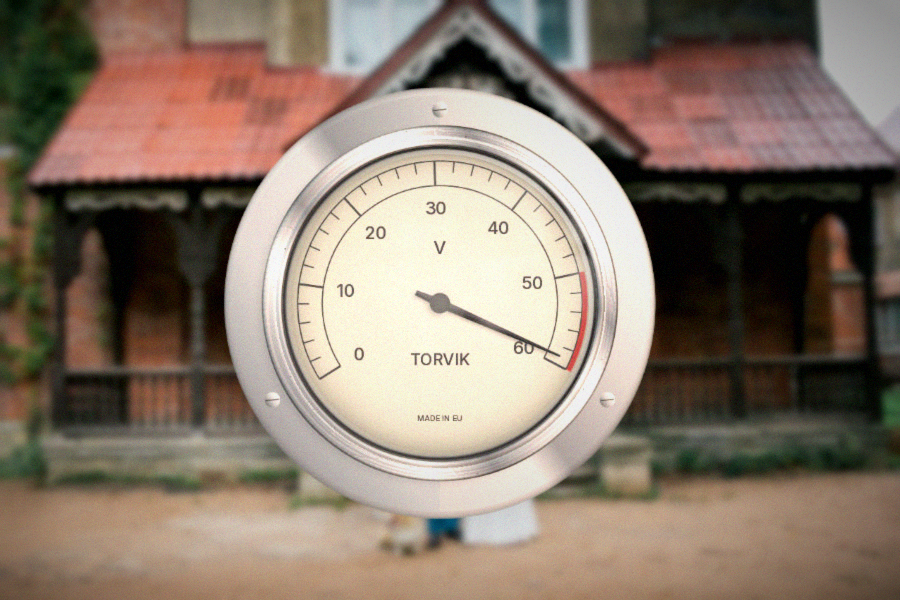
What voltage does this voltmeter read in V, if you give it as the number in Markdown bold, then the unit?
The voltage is **59** V
